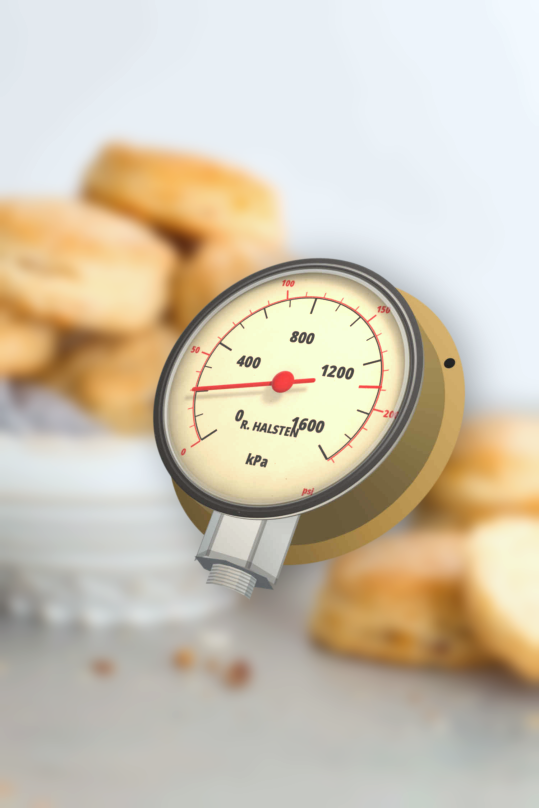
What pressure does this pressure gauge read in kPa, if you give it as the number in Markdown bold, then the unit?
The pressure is **200** kPa
